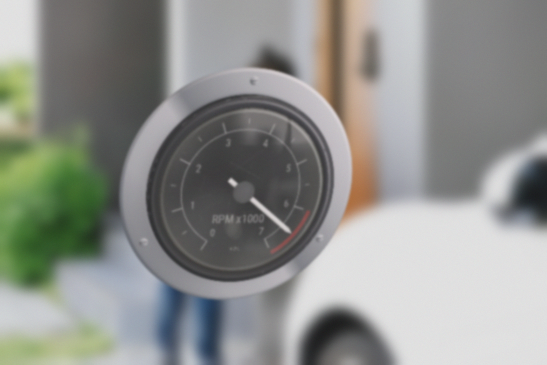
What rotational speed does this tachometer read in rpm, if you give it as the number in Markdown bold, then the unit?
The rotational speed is **6500** rpm
